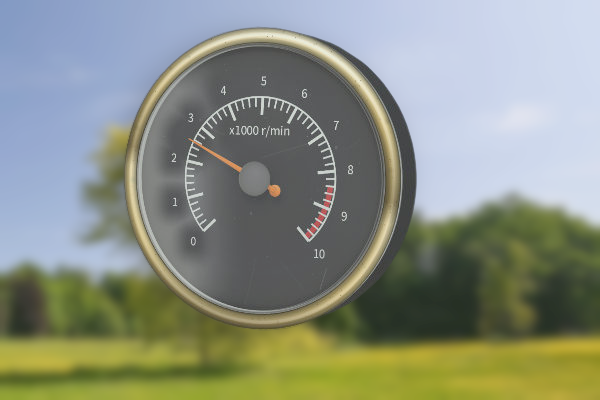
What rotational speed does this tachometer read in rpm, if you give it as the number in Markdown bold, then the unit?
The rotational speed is **2600** rpm
